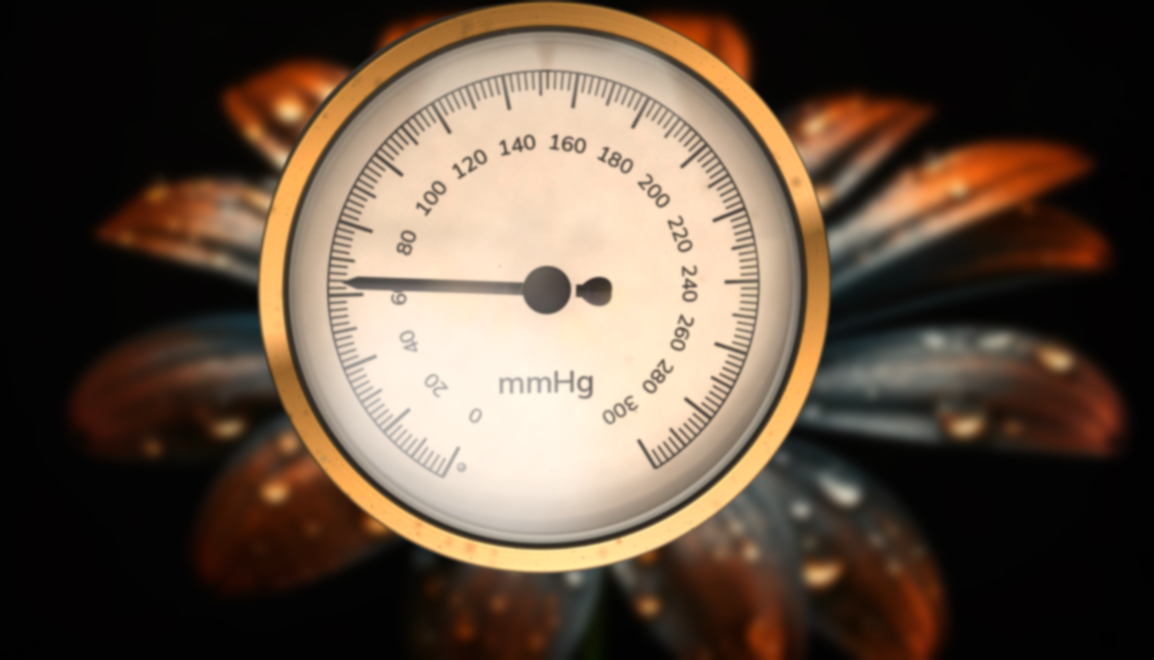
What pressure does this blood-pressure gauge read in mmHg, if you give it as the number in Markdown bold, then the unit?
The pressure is **64** mmHg
